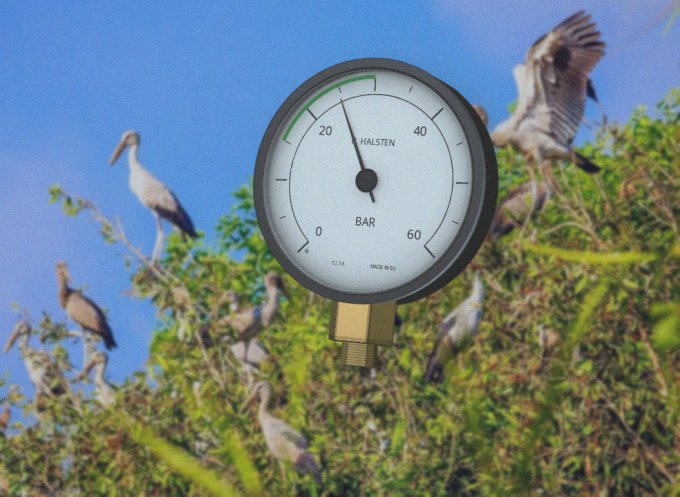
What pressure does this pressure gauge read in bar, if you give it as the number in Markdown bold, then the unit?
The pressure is **25** bar
